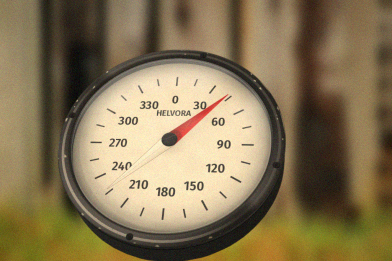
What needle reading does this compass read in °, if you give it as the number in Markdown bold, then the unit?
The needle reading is **45** °
